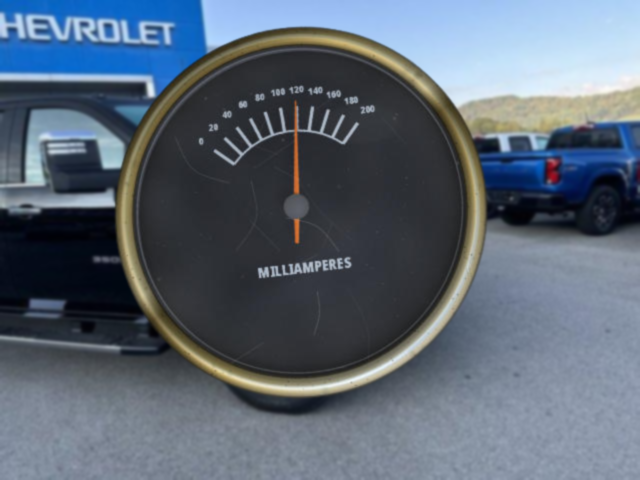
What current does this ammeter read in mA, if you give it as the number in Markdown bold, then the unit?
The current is **120** mA
